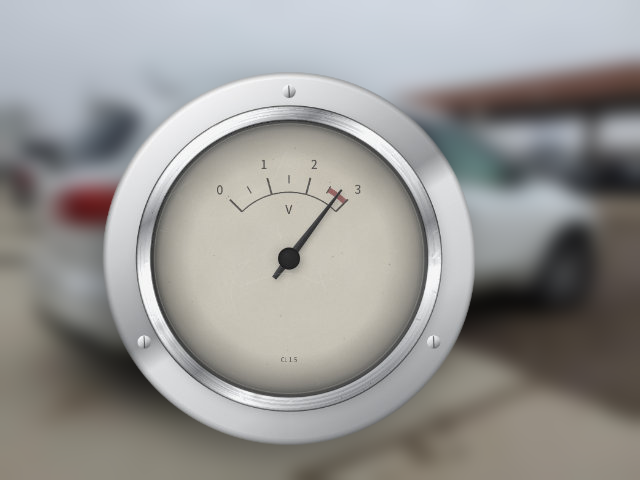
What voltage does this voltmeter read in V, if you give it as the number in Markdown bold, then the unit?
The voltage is **2.75** V
